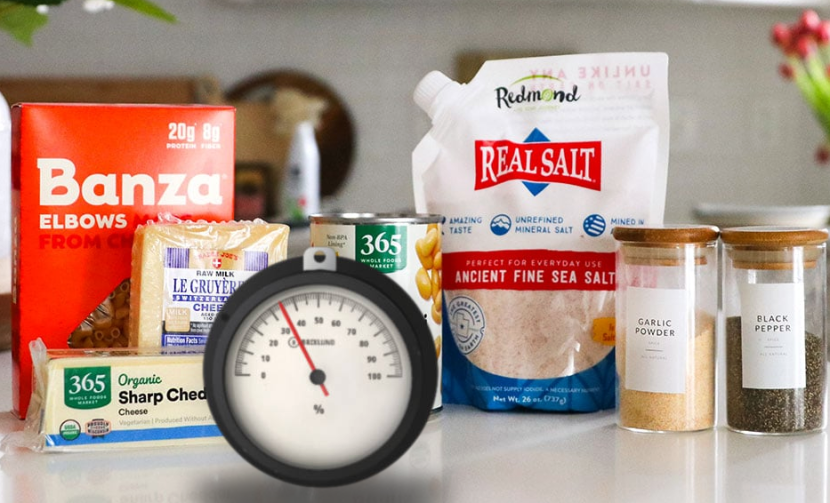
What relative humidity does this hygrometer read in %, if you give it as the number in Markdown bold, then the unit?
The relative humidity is **35** %
